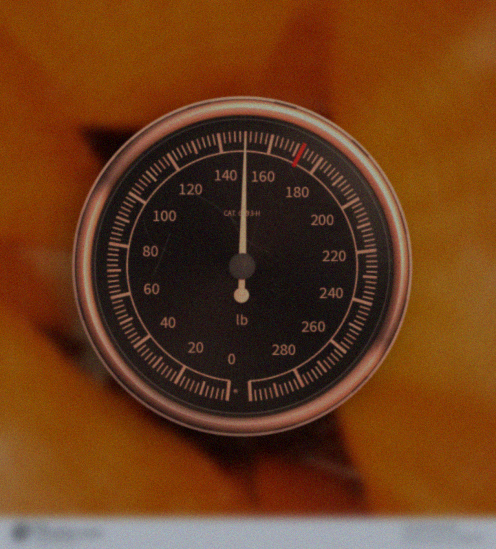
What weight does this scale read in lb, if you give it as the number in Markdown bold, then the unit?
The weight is **150** lb
